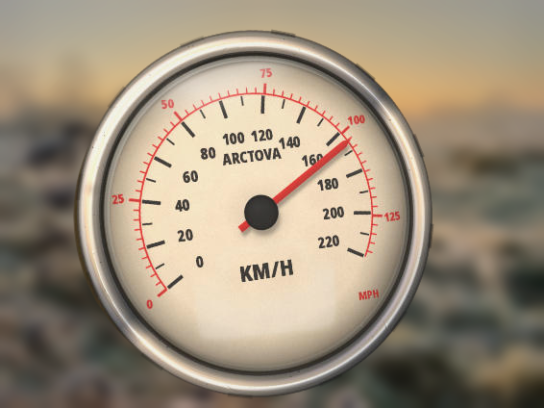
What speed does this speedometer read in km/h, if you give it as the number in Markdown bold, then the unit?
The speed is **165** km/h
